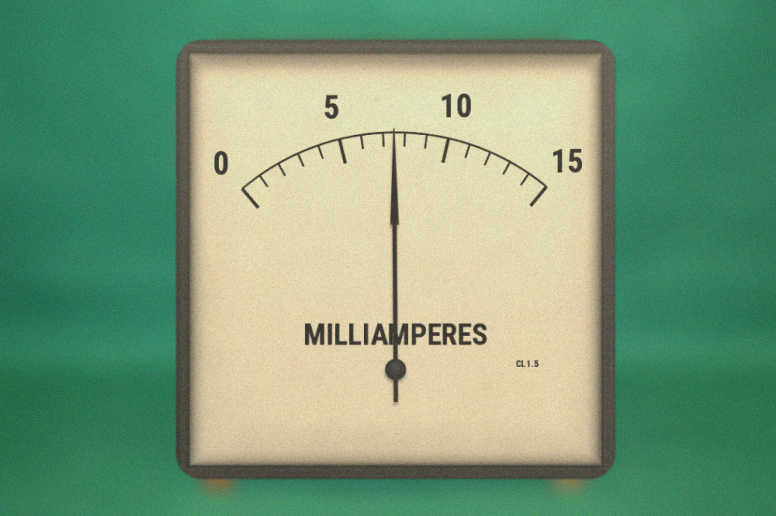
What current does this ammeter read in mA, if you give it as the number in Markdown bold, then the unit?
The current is **7.5** mA
